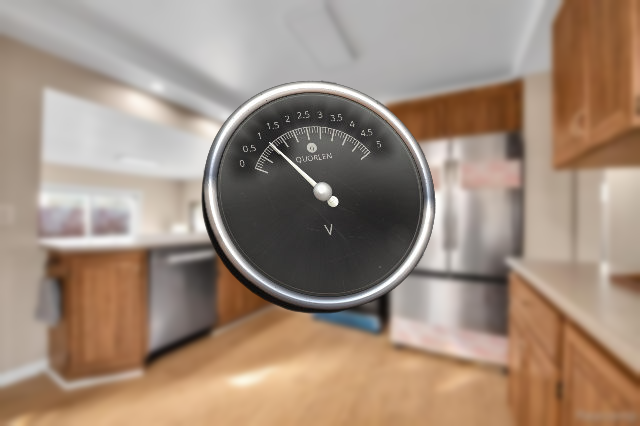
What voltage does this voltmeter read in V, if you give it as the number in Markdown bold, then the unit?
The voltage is **1** V
